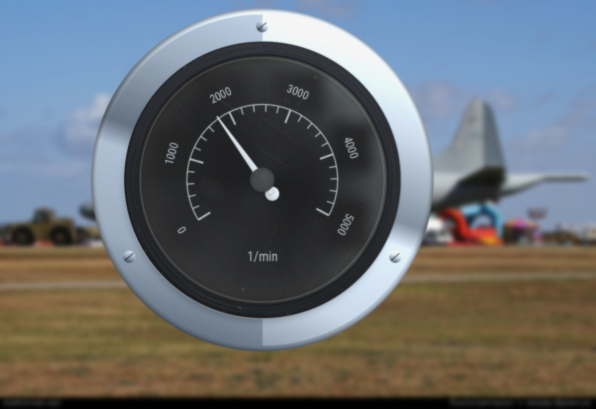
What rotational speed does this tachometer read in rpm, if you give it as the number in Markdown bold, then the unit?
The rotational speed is **1800** rpm
